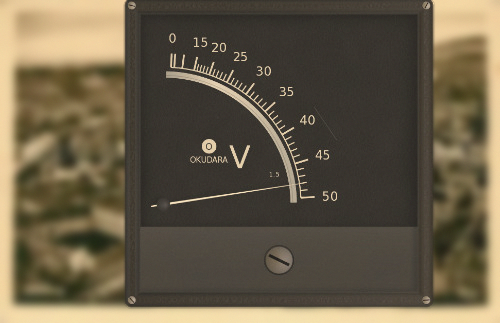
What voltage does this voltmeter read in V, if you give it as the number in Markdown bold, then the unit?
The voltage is **48** V
